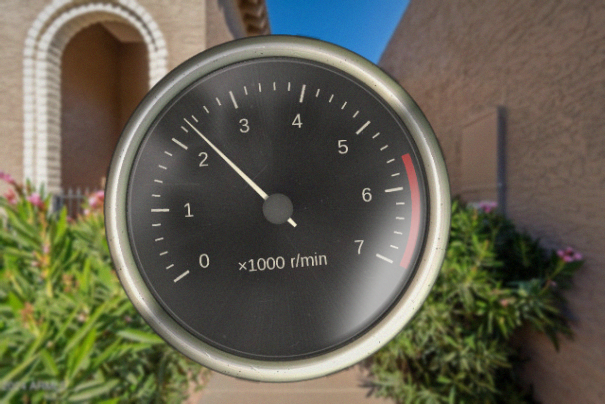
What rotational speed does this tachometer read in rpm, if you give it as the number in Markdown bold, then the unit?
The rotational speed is **2300** rpm
